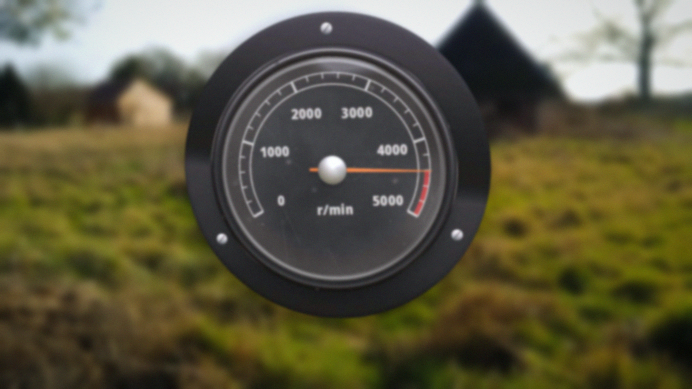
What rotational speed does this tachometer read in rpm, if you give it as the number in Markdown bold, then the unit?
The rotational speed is **4400** rpm
